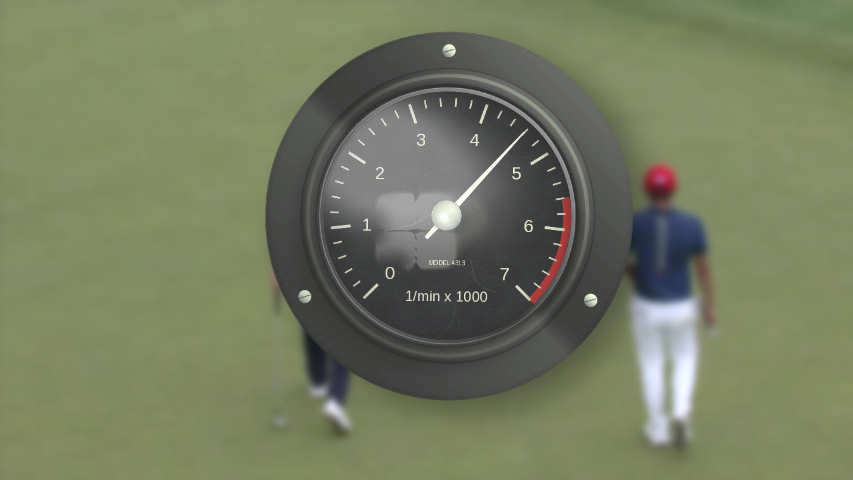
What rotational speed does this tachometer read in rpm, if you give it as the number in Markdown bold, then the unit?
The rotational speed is **4600** rpm
